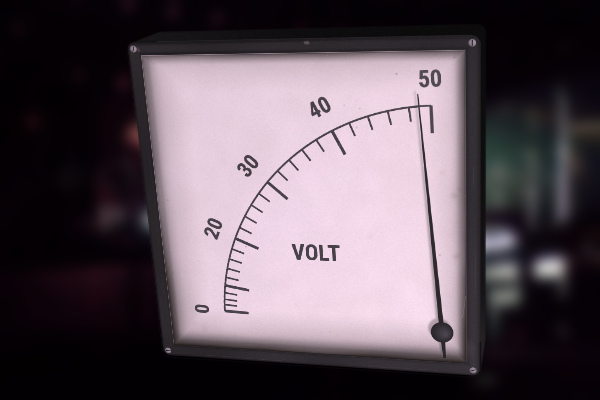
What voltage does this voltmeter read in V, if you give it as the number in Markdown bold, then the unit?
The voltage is **49** V
